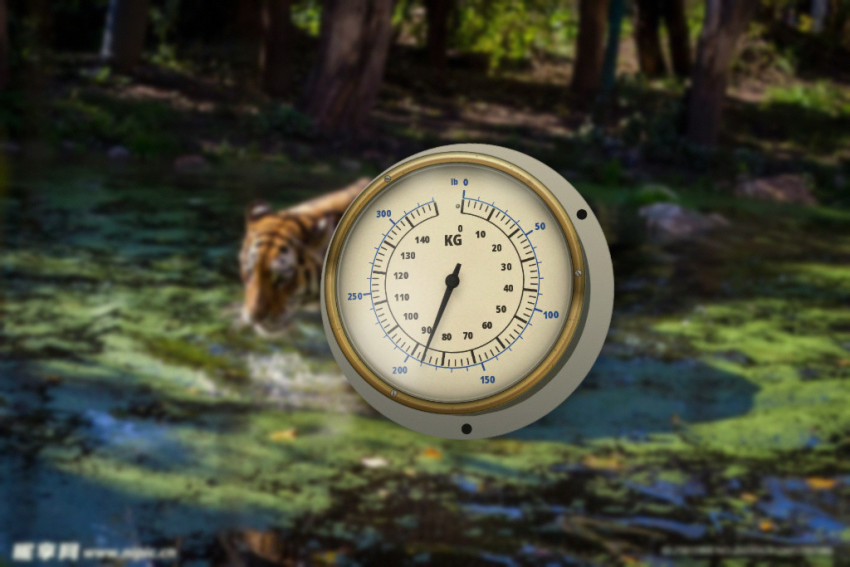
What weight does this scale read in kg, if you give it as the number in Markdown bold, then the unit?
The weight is **86** kg
